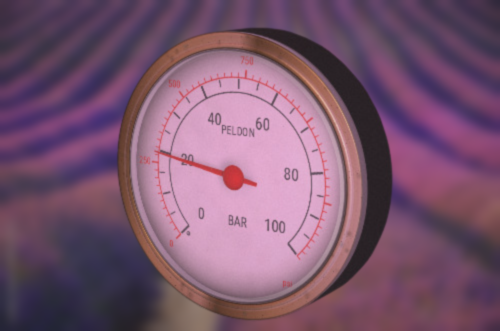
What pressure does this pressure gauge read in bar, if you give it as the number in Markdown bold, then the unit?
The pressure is **20** bar
